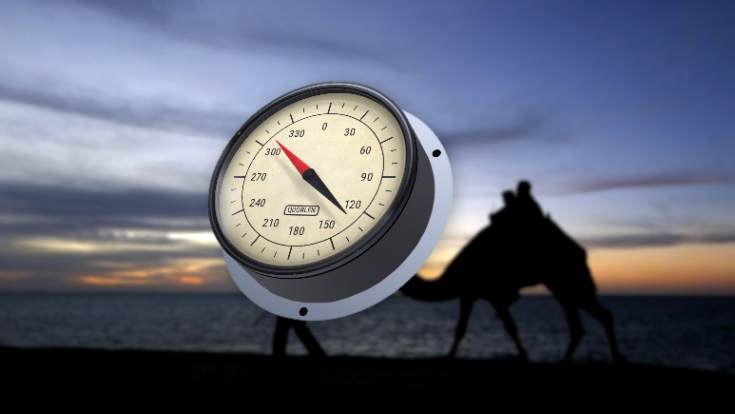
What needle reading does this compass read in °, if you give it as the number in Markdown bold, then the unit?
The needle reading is **310** °
